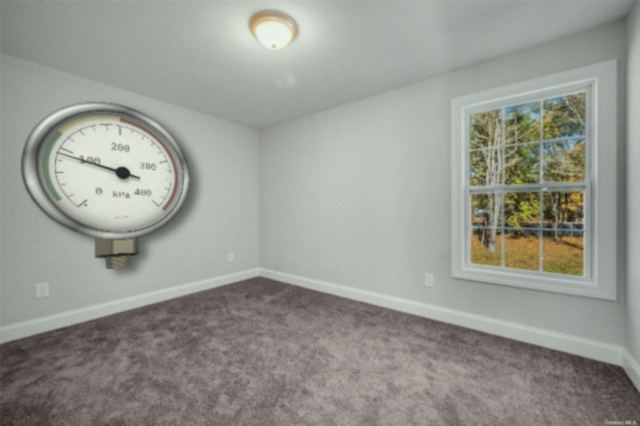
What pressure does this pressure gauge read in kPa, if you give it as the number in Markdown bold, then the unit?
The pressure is **90** kPa
